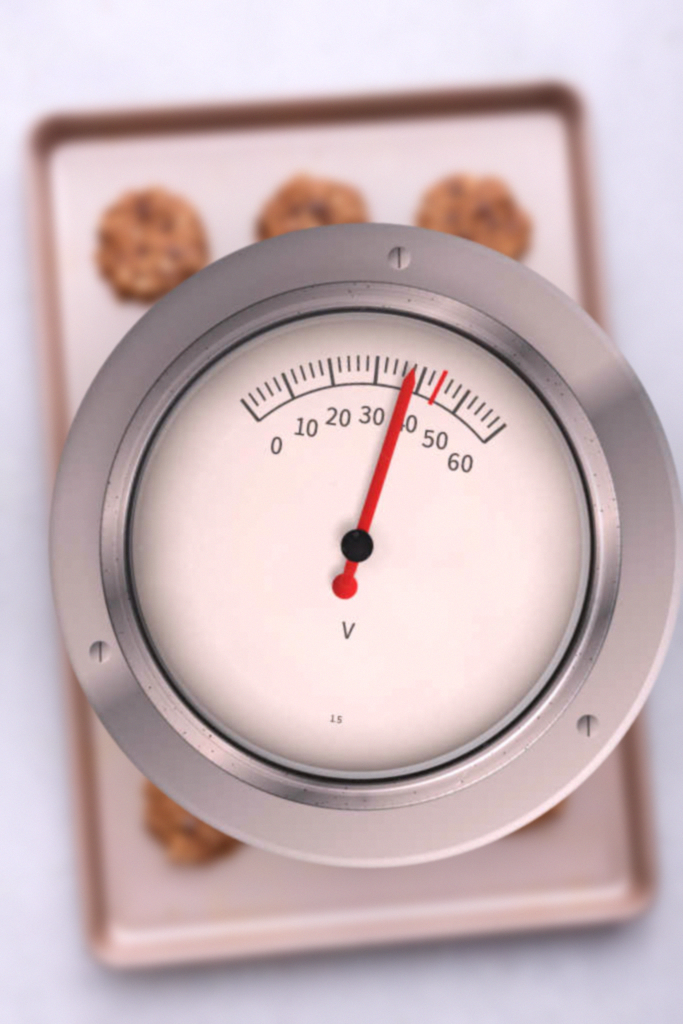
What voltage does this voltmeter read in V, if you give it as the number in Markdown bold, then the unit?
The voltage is **38** V
